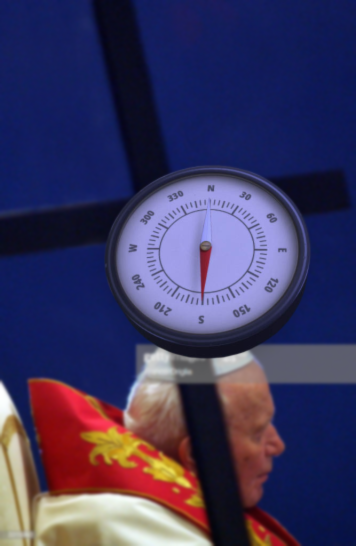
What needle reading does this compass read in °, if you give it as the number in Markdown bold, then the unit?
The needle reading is **180** °
